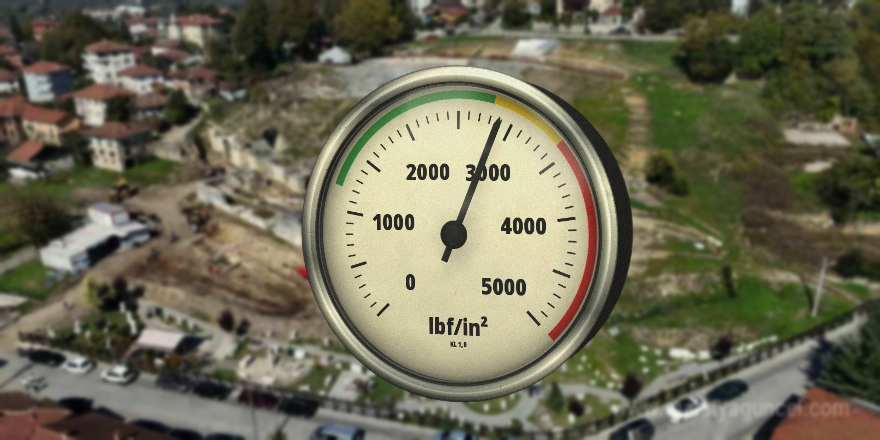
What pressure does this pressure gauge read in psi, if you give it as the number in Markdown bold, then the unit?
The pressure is **2900** psi
